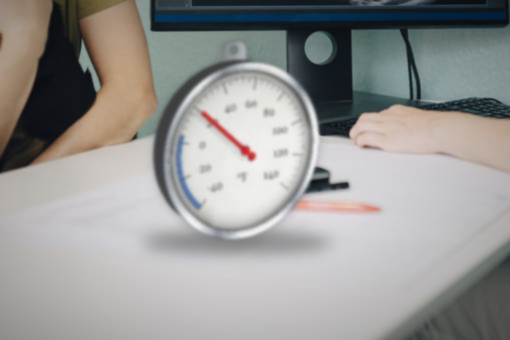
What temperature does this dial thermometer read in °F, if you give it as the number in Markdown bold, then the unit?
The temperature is **20** °F
